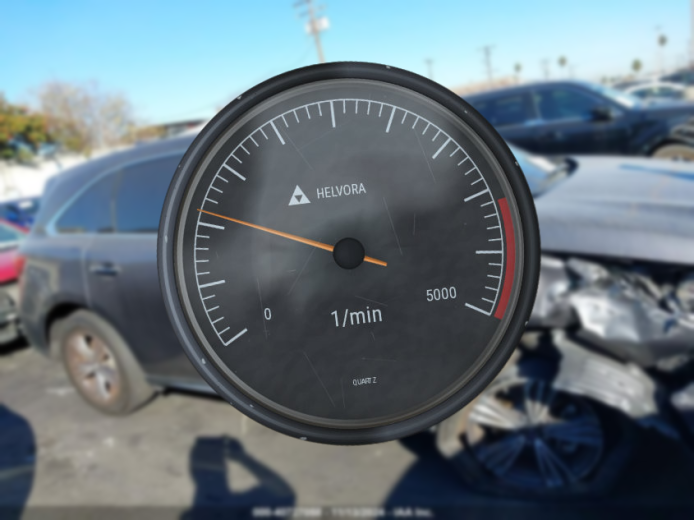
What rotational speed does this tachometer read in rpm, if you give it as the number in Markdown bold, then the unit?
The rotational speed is **1100** rpm
